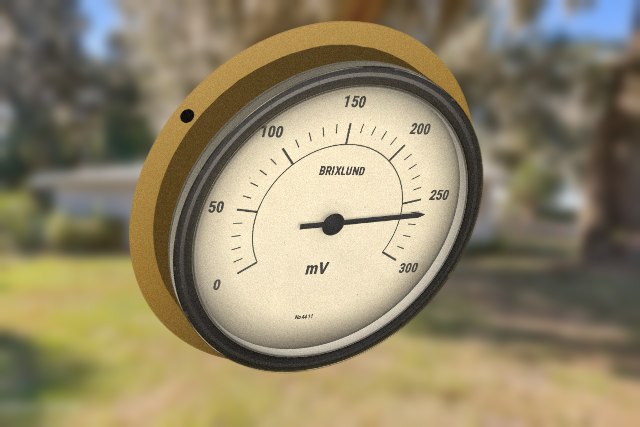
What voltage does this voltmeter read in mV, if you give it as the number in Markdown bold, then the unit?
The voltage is **260** mV
